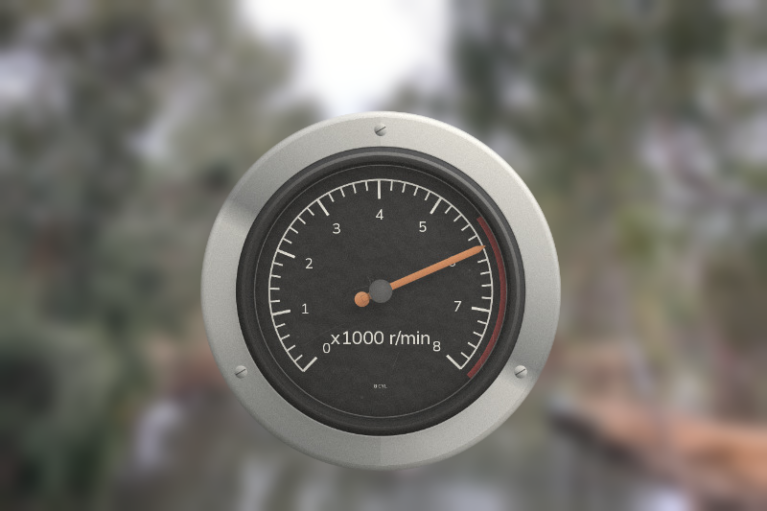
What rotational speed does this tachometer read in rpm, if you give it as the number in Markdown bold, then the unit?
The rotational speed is **6000** rpm
